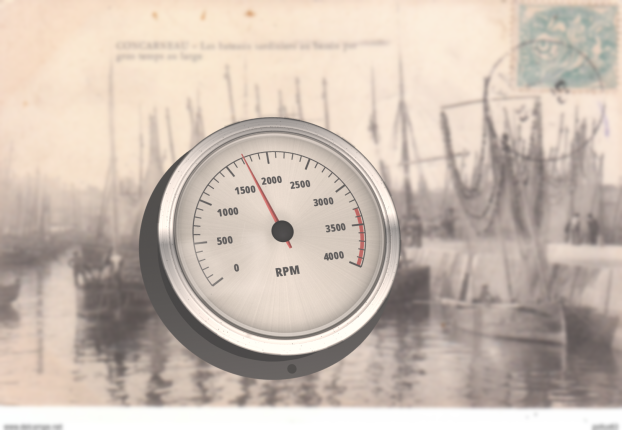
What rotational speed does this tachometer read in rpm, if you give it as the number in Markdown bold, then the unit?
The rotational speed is **1700** rpm
